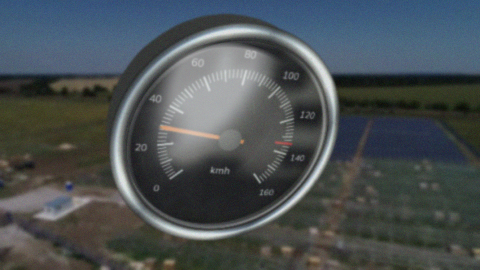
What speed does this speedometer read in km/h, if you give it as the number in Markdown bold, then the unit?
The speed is **30** km/h
